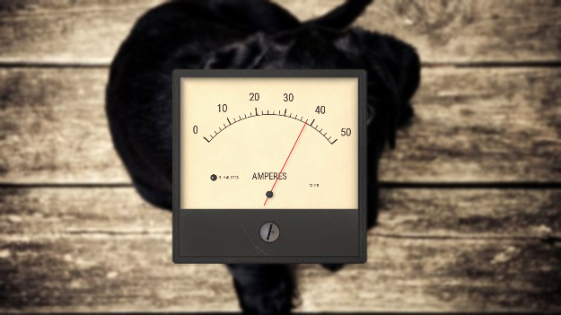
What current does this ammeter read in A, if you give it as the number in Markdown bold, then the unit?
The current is **38** A
